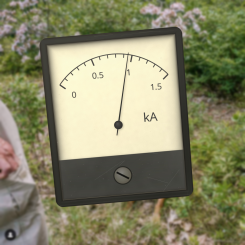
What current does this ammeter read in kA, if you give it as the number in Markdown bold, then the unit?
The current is **0.95** kA
